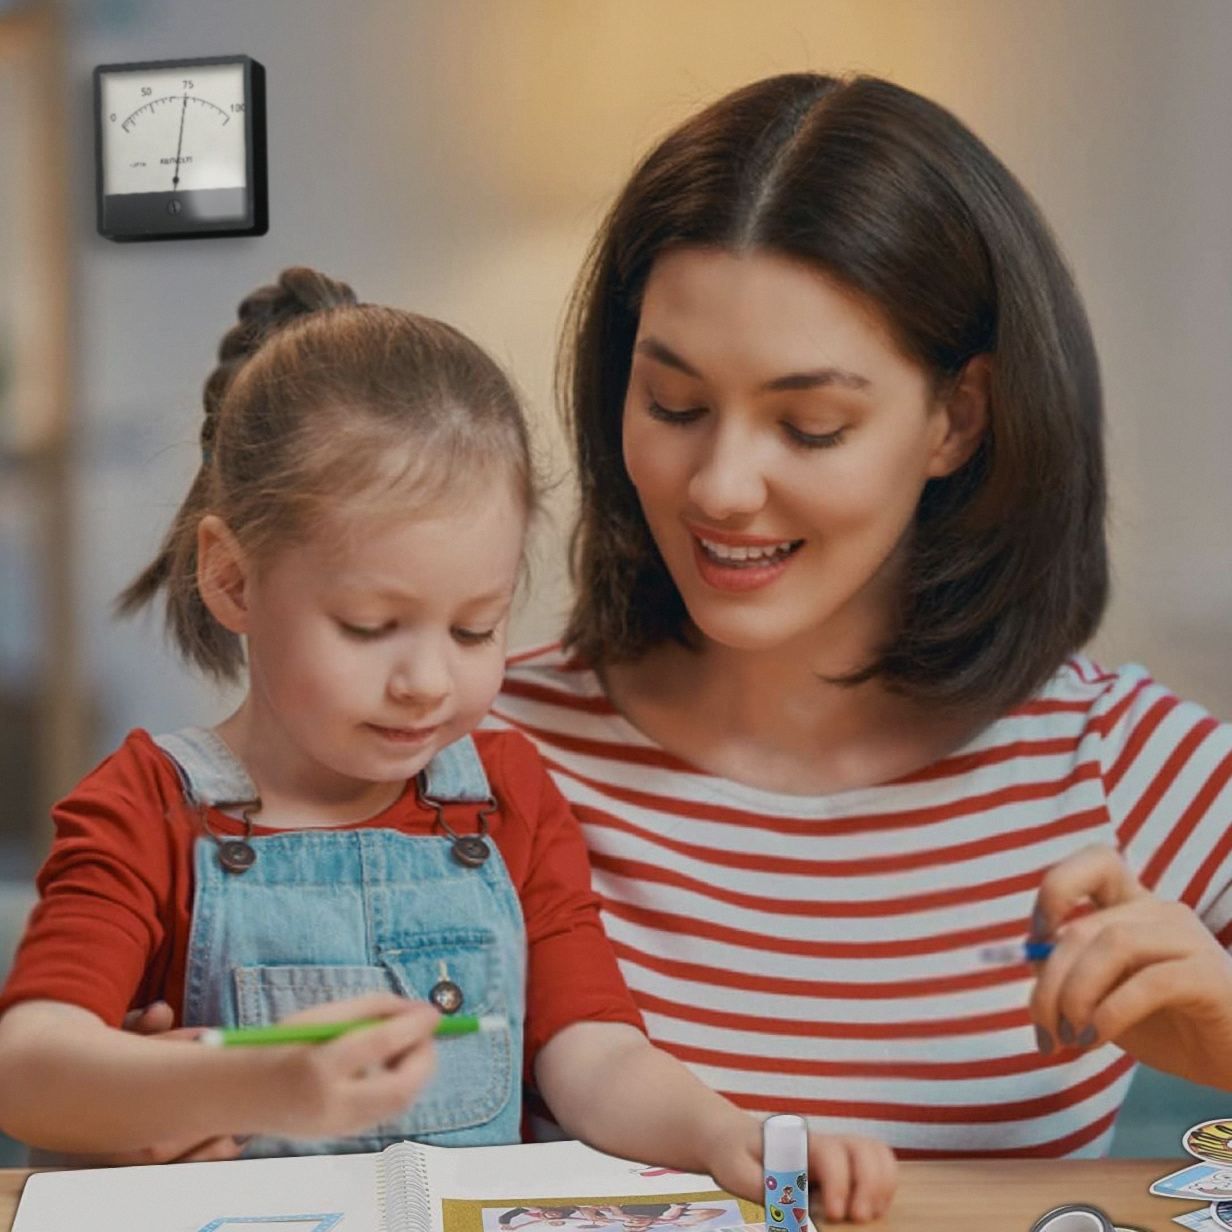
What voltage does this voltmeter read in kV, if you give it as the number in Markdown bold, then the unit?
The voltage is **75** kV
